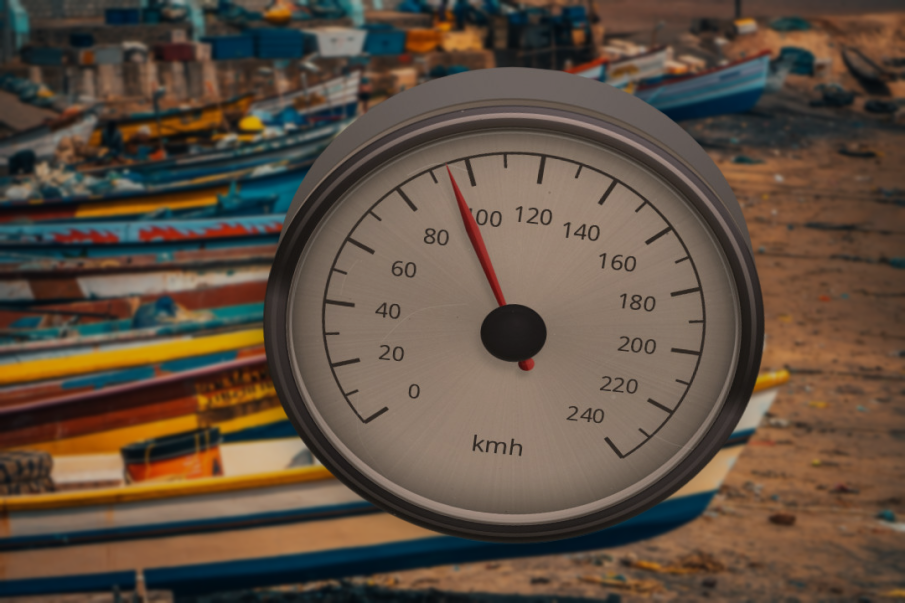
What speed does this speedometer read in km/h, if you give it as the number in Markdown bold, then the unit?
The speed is **95** km/h
